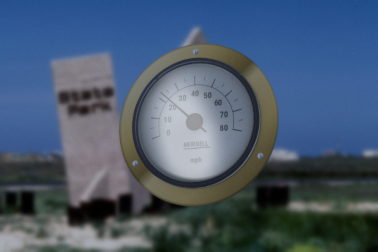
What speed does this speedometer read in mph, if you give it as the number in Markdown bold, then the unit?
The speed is **22.5** mph
